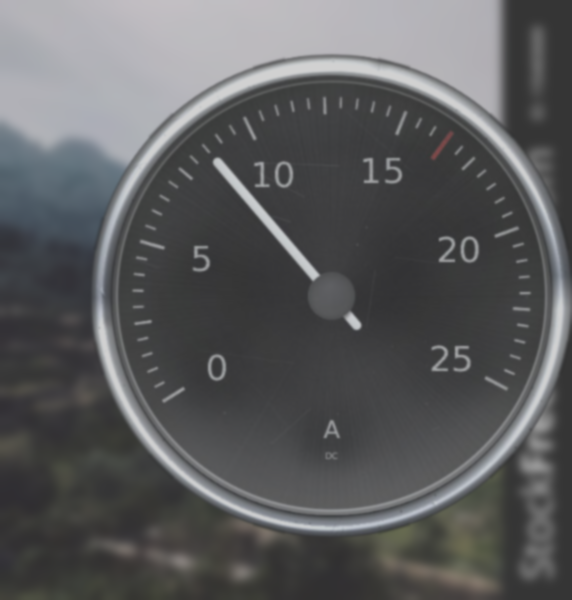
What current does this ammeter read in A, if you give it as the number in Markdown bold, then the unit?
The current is **8.5** A
